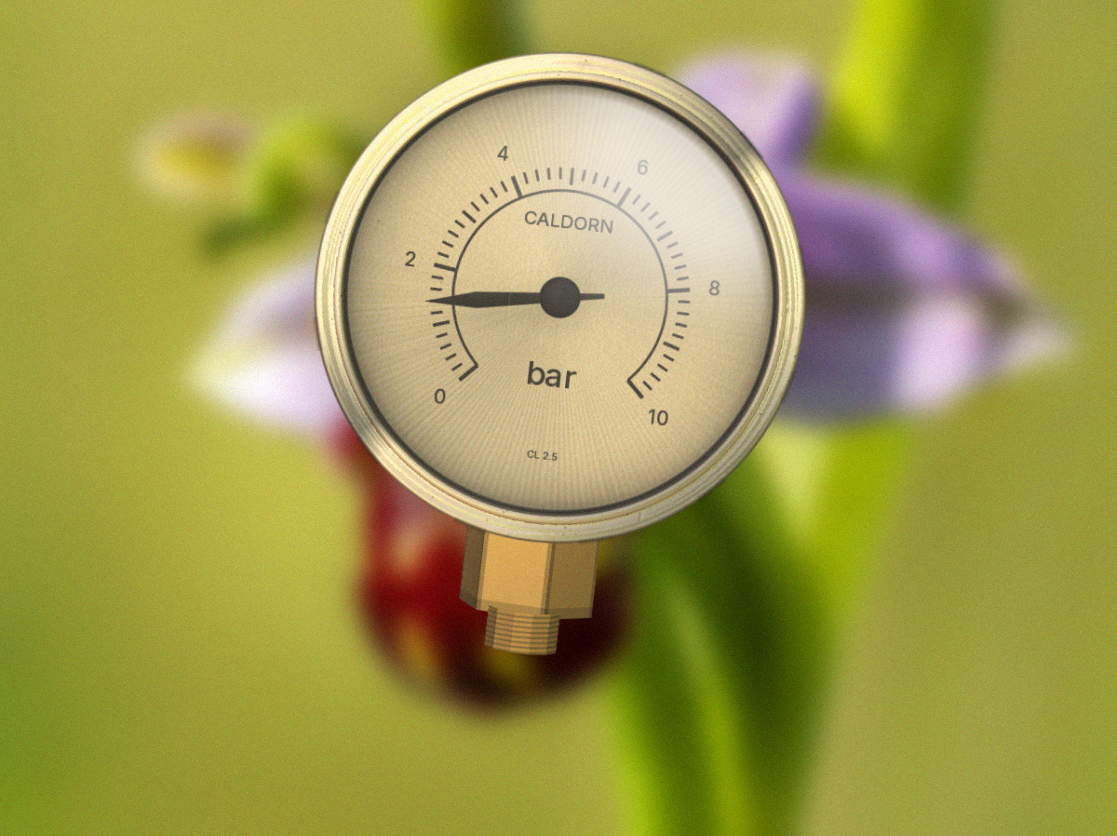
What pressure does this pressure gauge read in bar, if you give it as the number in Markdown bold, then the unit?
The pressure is **1.4** bar
